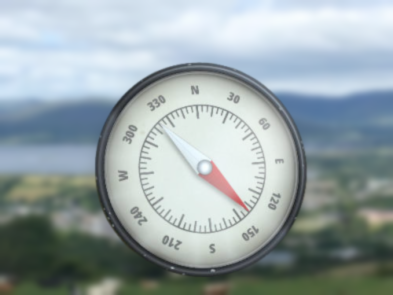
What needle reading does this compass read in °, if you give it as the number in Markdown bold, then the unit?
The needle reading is **140** °
